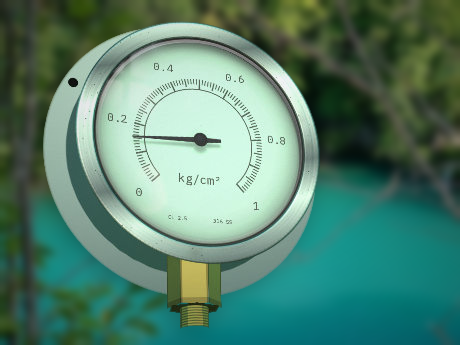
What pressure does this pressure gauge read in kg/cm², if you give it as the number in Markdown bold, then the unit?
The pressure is **0.15** kg/cm²
